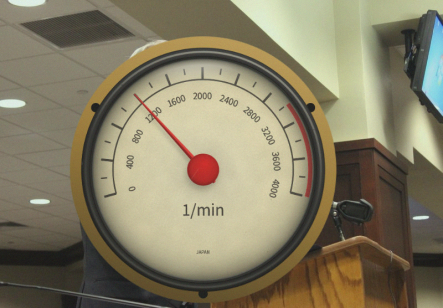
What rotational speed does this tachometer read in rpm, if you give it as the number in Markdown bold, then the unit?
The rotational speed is **1200** rpm
